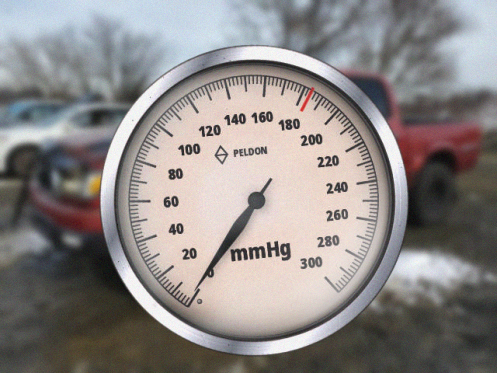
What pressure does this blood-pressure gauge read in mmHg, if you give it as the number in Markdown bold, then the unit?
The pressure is **2** mmHg
